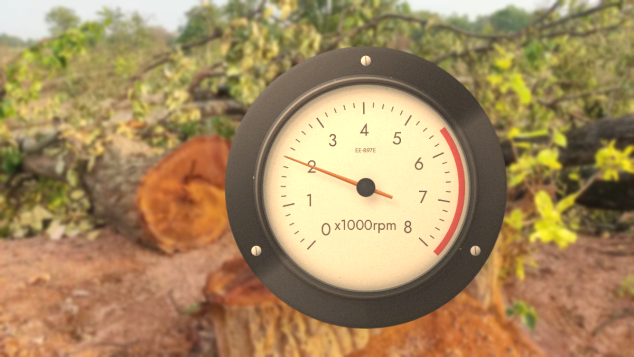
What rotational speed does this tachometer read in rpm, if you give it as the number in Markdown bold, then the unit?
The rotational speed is **2000** rpm
